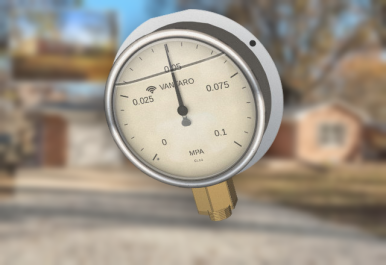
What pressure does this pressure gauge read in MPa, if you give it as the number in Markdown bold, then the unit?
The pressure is **0.05** MPa
